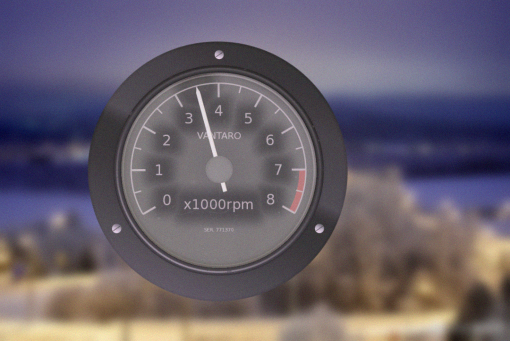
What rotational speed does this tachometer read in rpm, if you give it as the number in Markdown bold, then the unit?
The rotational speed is **3500** rpm
